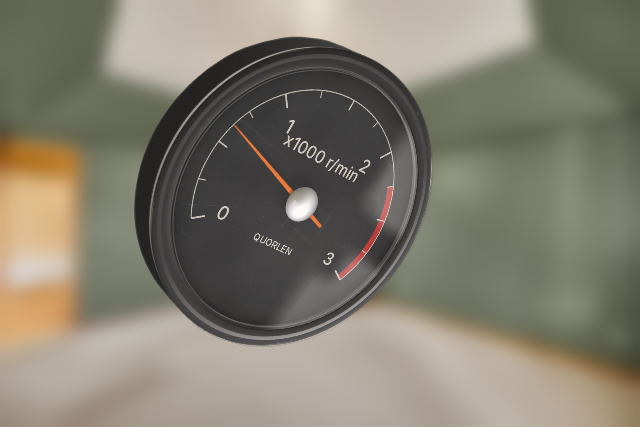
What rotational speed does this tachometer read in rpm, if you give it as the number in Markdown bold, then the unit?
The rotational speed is **625** rpm
